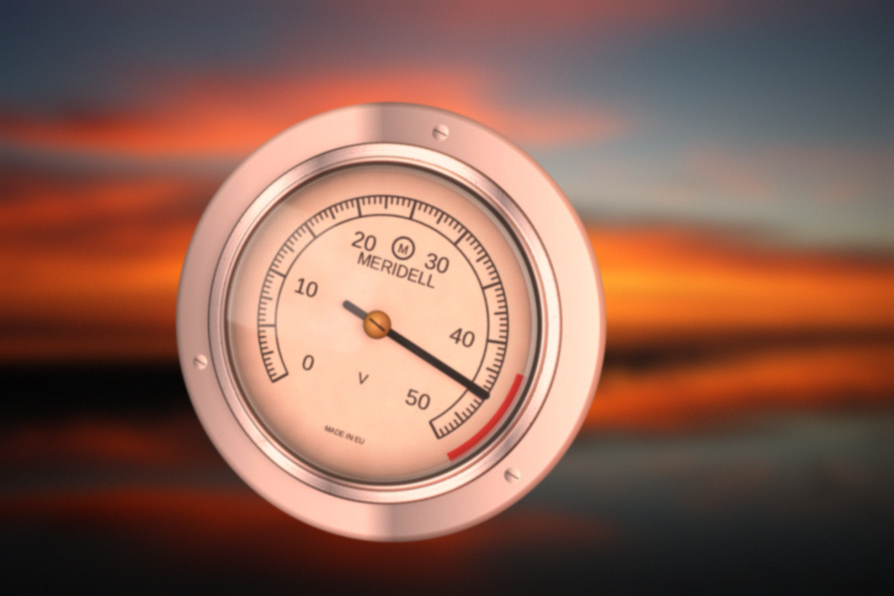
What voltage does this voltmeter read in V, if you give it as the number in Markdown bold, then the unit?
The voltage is **44.5** V
